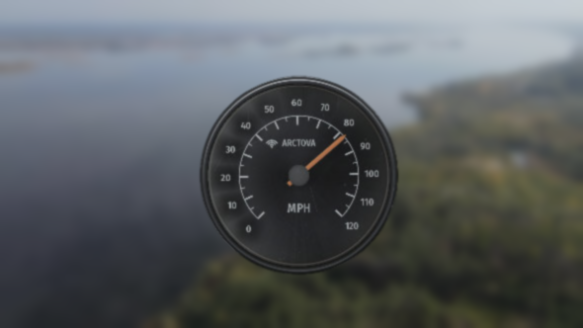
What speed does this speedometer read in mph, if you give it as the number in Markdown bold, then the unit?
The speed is **82.5** mph
